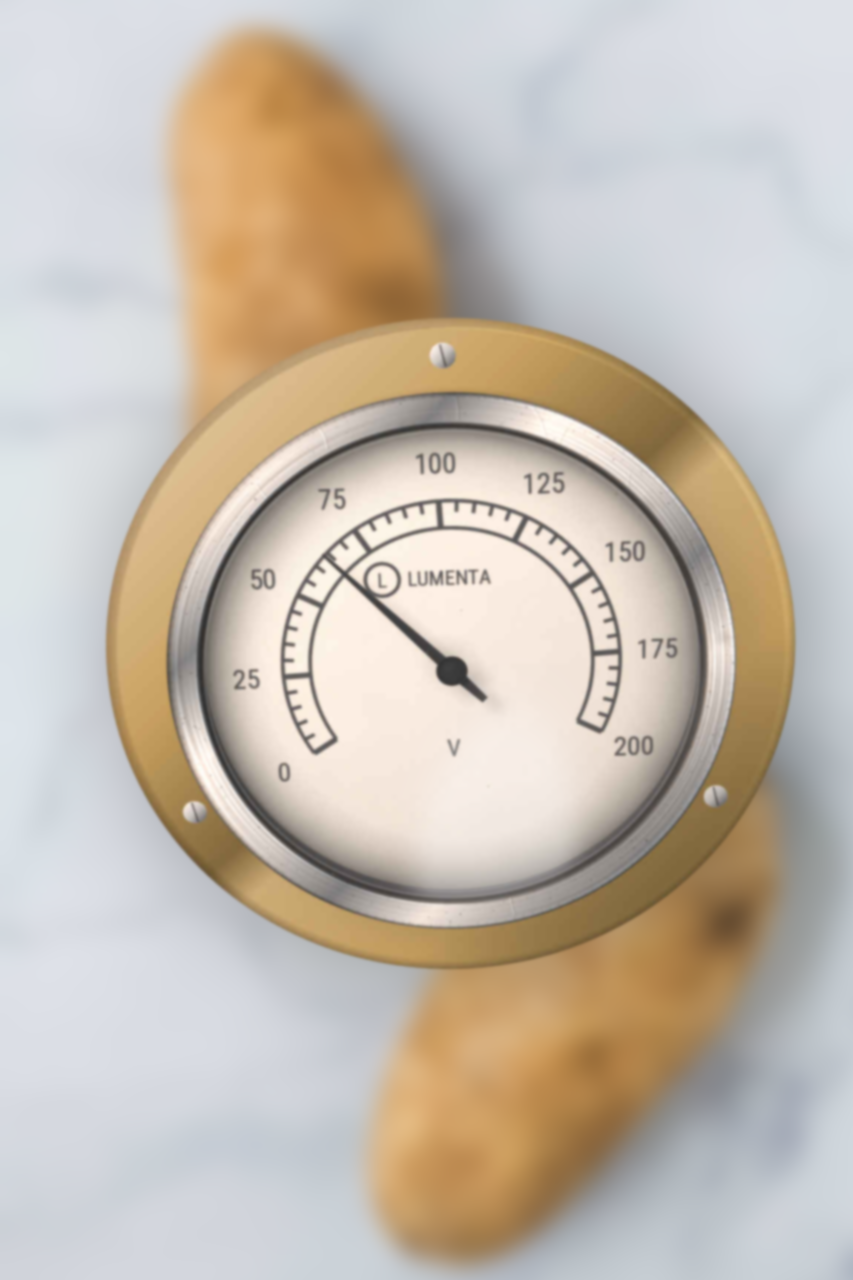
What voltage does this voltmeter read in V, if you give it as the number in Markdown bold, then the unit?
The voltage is **65** V
